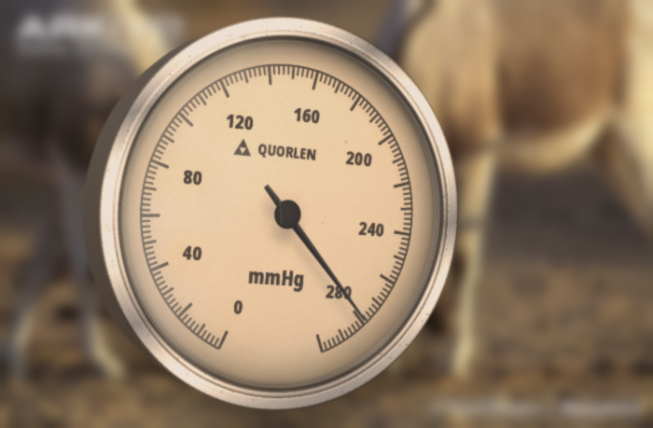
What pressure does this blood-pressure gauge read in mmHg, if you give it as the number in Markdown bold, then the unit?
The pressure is **280** mmHg
